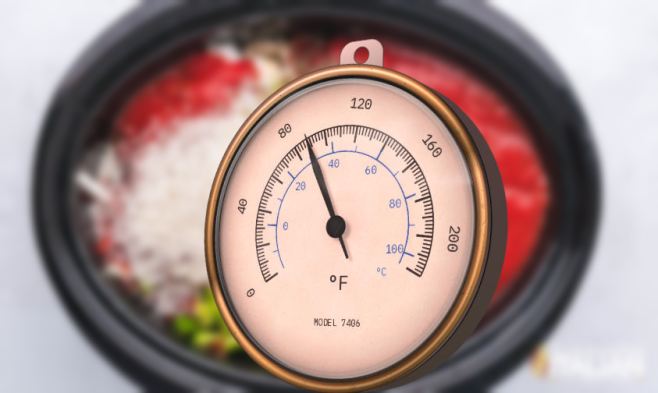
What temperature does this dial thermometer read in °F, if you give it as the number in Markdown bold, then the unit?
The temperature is **90** °F
